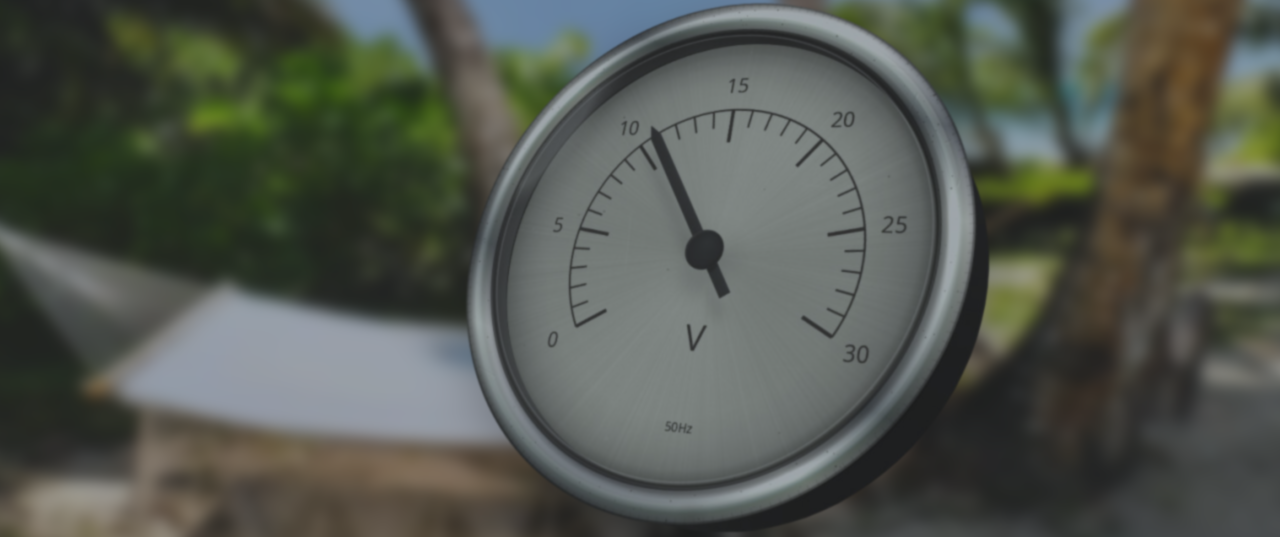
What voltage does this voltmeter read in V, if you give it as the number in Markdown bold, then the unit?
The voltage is **11** V
